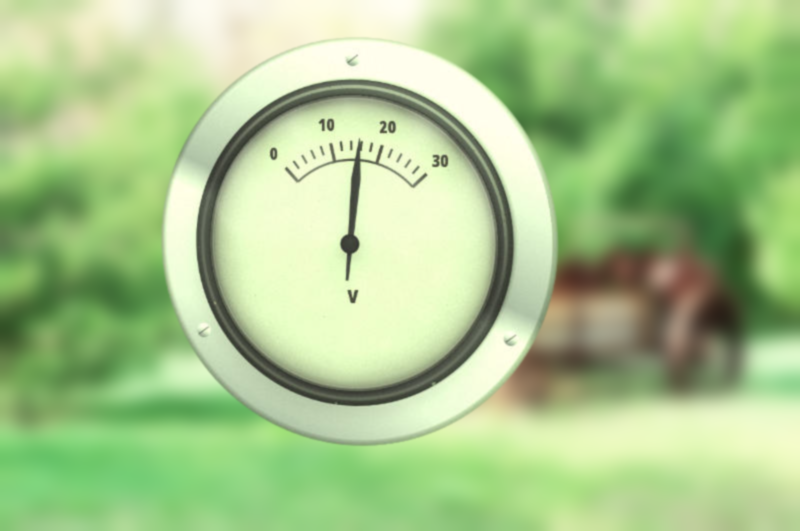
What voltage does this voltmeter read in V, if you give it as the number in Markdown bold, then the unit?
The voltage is **16** V
